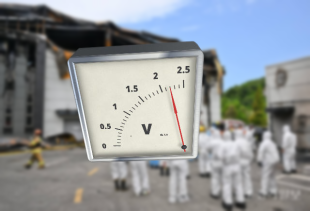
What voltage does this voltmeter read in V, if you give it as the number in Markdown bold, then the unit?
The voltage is **2.2** V
